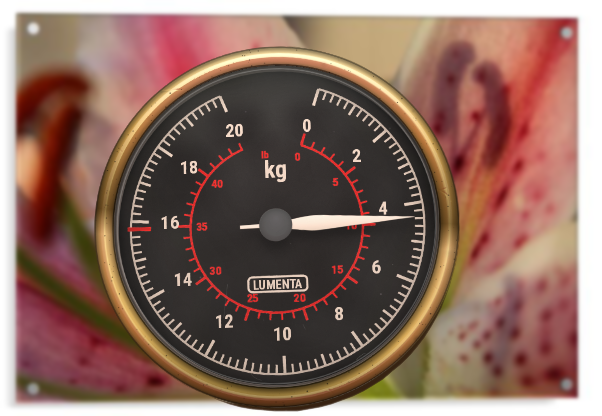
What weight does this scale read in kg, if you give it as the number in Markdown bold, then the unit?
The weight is **4.4** kg
